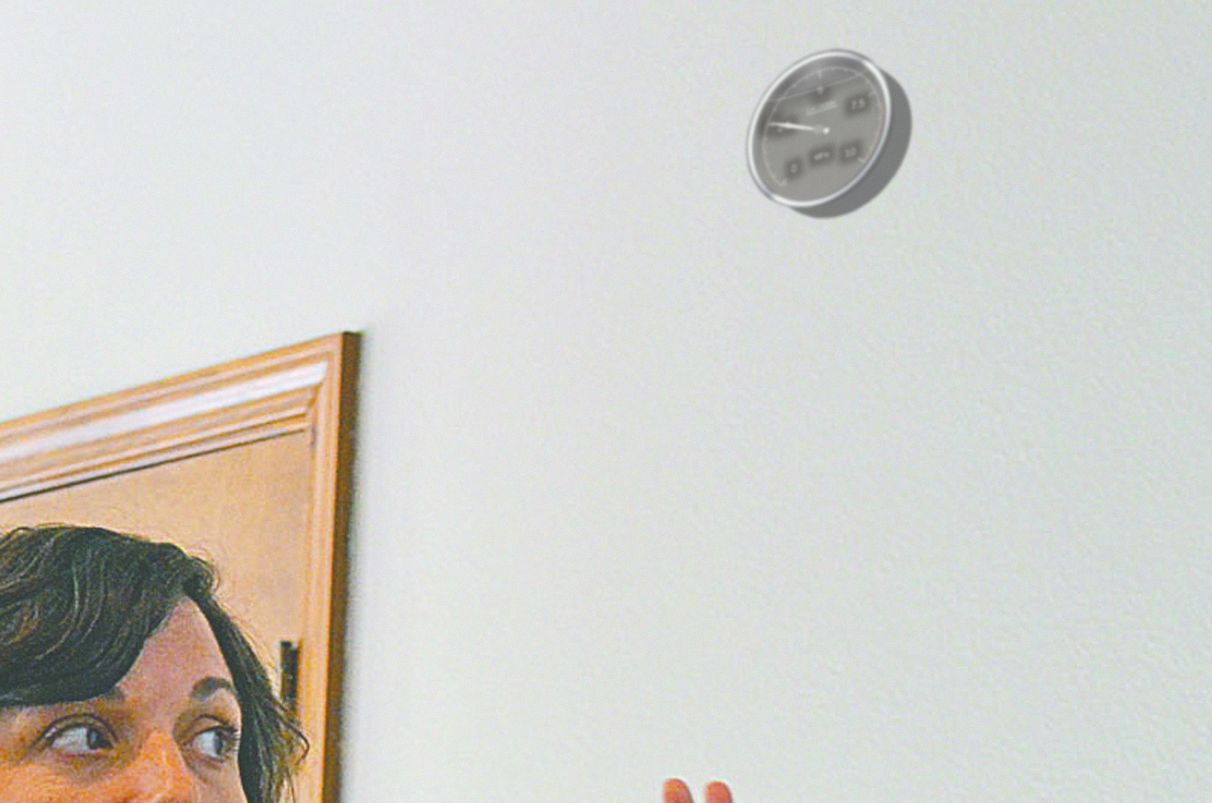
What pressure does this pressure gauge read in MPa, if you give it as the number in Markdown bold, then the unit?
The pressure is **2.5** MPa
